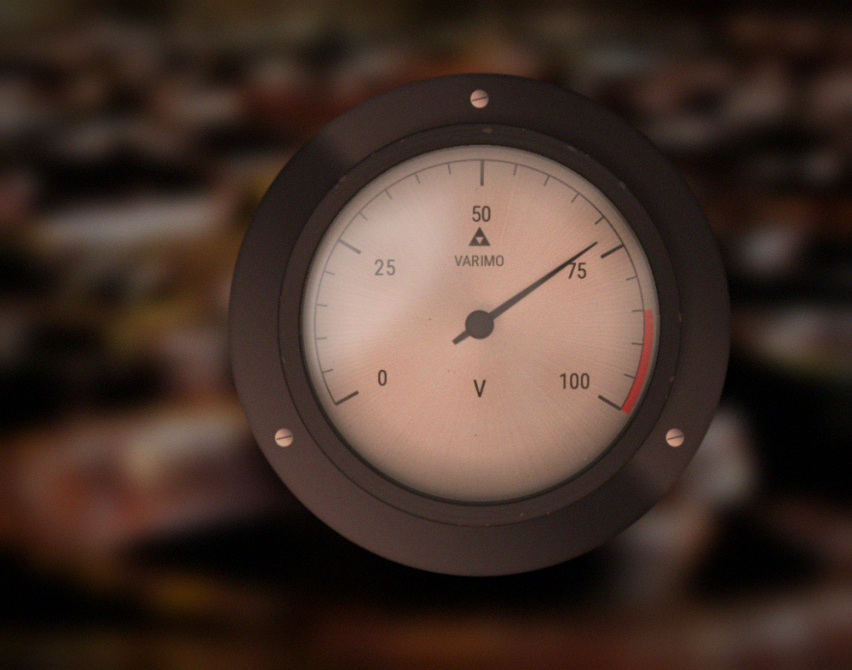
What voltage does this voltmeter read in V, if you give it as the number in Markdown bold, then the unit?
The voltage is **72.5** V
